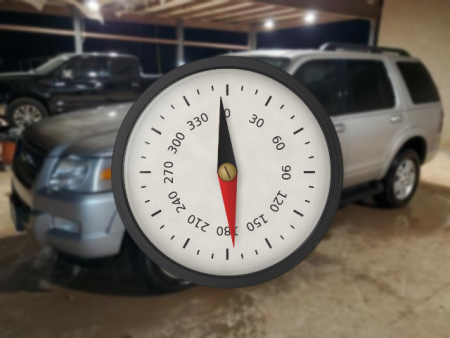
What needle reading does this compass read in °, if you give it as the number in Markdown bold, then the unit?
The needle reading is **175** °
